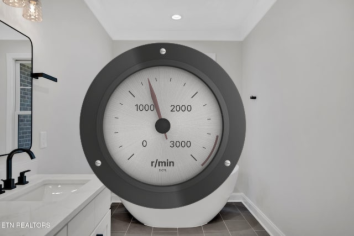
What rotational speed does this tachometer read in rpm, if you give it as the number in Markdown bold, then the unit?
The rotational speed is **1300** rpm
